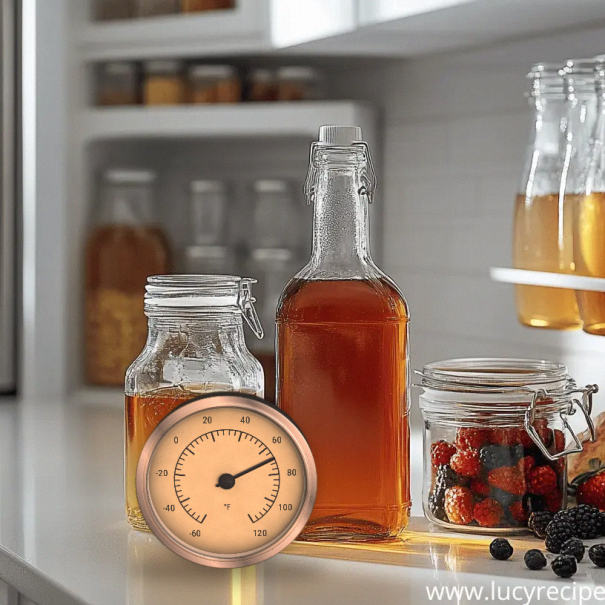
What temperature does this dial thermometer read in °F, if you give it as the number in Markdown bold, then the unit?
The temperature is **68** °F
